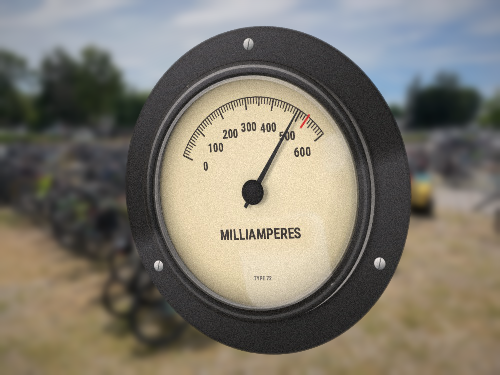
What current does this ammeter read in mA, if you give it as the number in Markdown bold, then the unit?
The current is **500** mA
